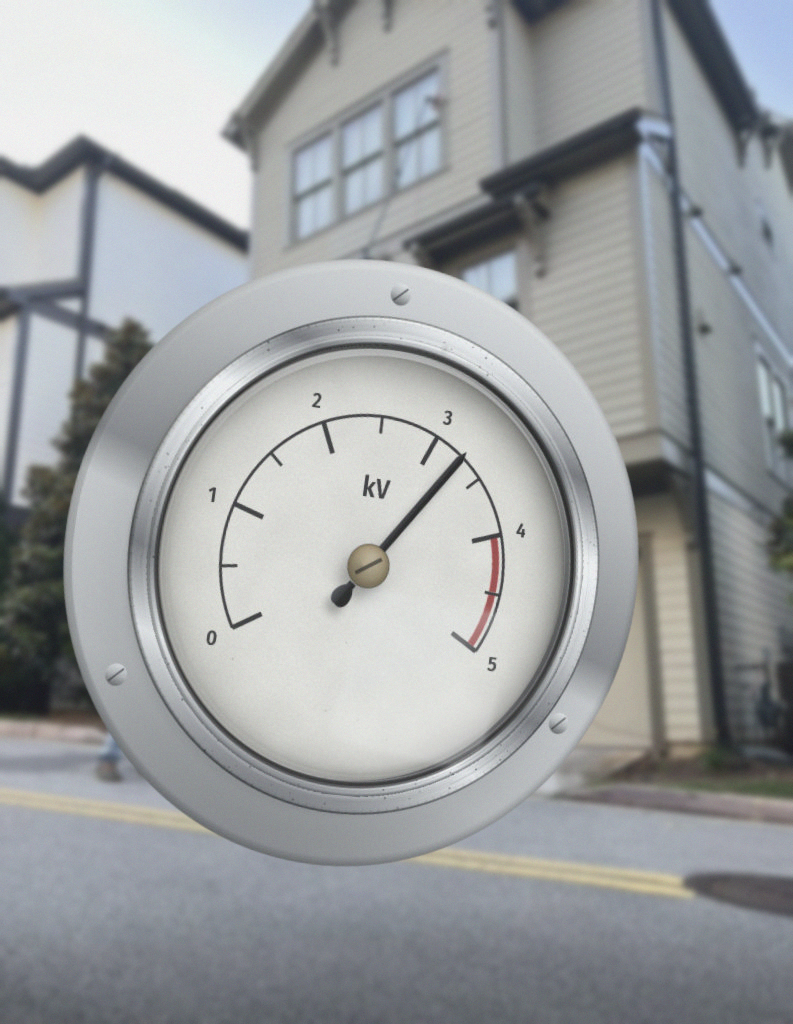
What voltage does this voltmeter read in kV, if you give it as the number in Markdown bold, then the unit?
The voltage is **3.25** kV
